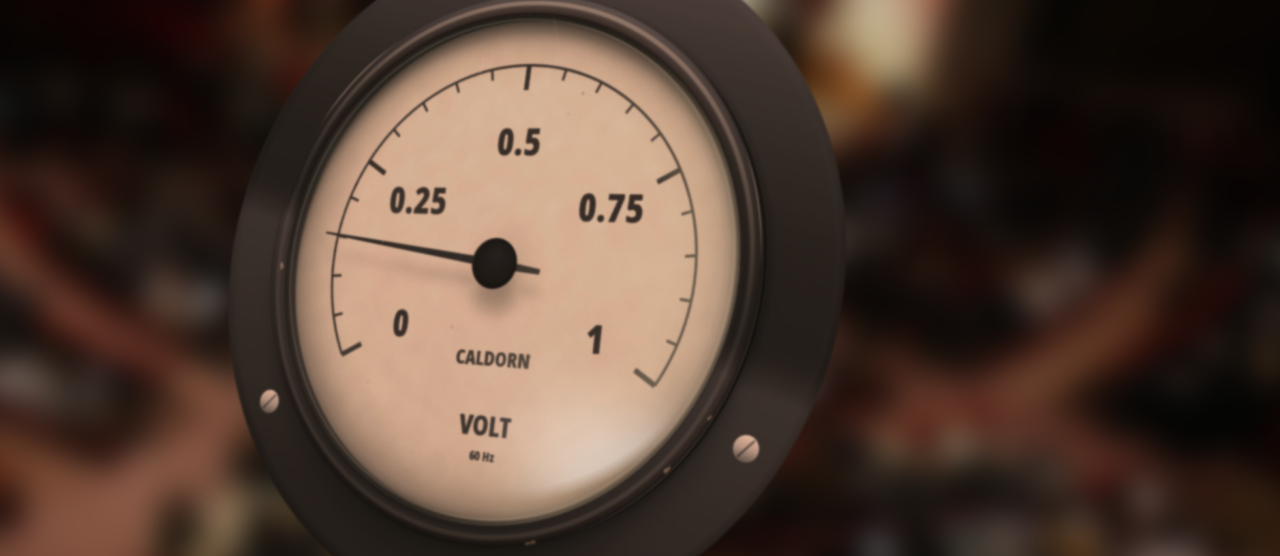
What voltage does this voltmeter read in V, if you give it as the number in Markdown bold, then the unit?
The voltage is **0.15** V
